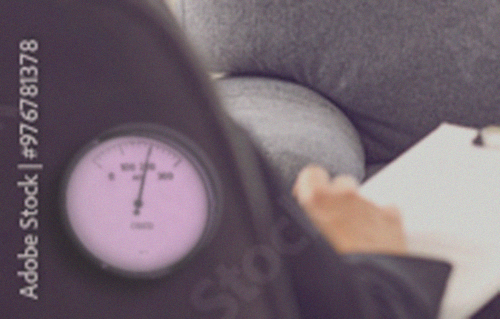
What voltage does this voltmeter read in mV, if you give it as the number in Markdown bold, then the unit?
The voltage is **200** mV
